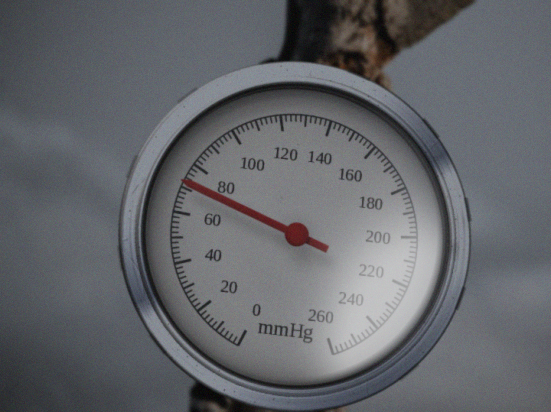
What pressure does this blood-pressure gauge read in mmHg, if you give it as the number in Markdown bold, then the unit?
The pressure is **72** mmHg
